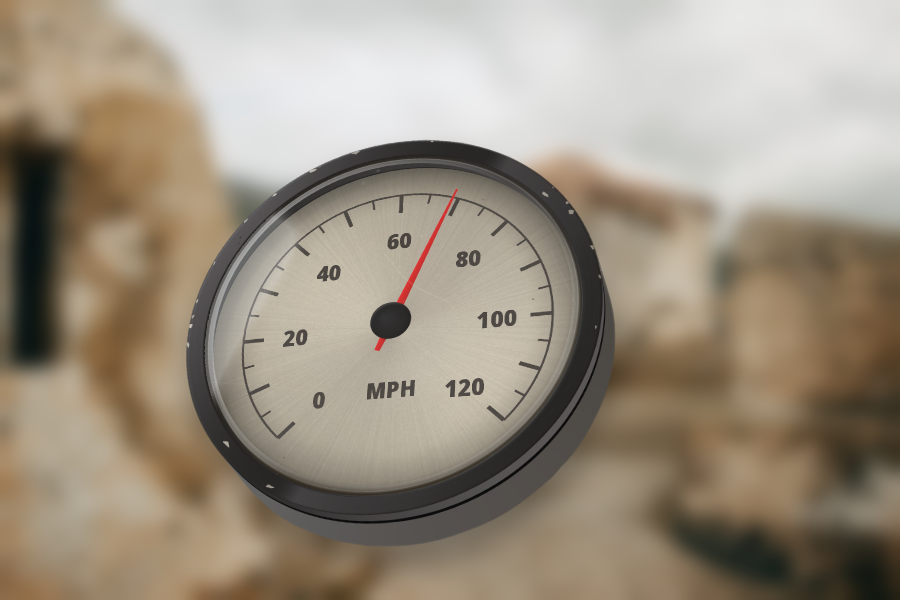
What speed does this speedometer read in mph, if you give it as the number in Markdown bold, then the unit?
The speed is **70** mph
